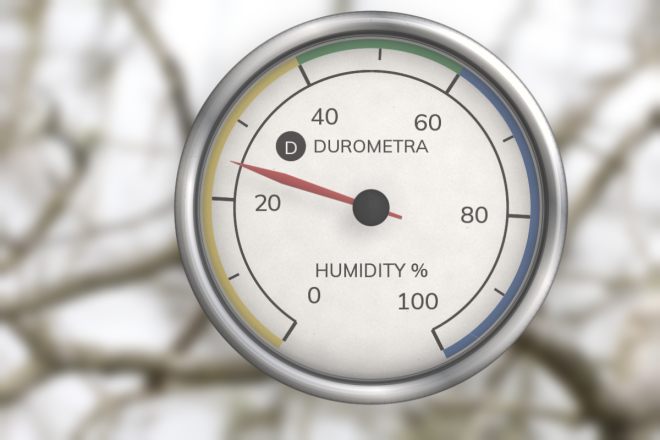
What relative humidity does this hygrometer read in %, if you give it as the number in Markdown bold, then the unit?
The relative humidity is **25** %
